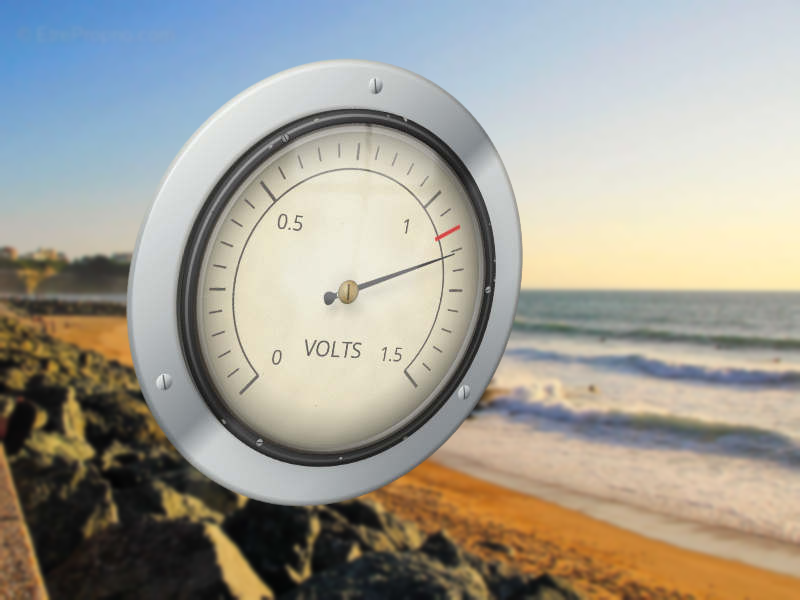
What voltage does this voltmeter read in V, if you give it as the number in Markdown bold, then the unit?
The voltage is **1.15** V
